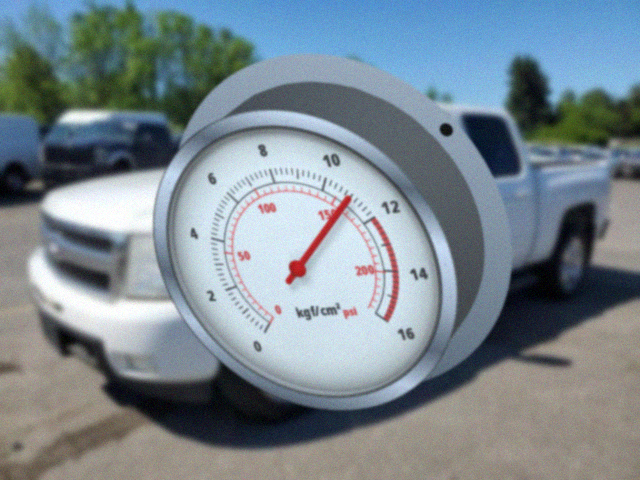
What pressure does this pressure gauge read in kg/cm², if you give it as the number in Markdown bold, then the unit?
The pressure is **11** kg/cm²
